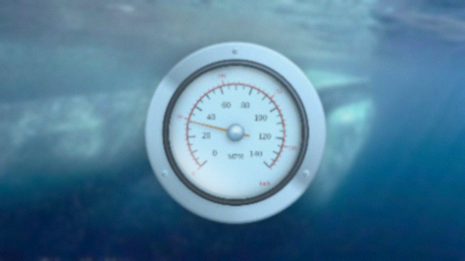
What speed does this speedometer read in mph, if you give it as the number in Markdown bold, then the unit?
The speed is **30** mph
